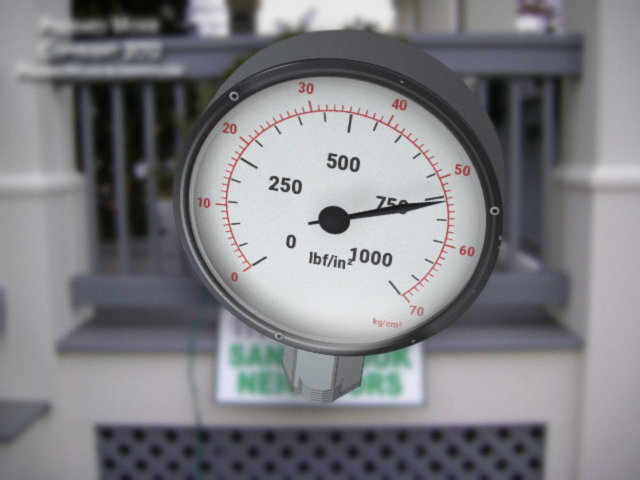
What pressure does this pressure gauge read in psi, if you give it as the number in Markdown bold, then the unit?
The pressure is **750** psi
